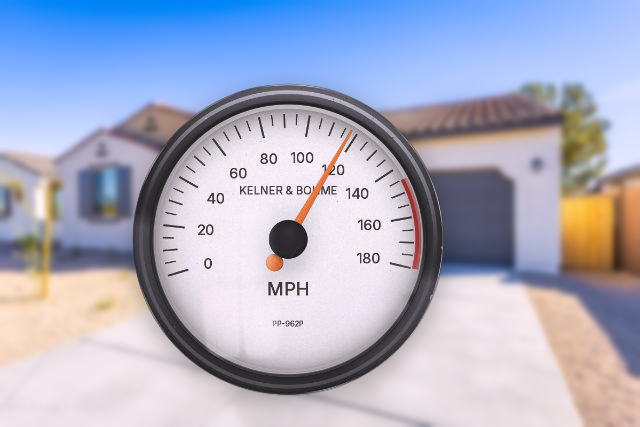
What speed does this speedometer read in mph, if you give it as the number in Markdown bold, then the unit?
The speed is **117.5** mph
